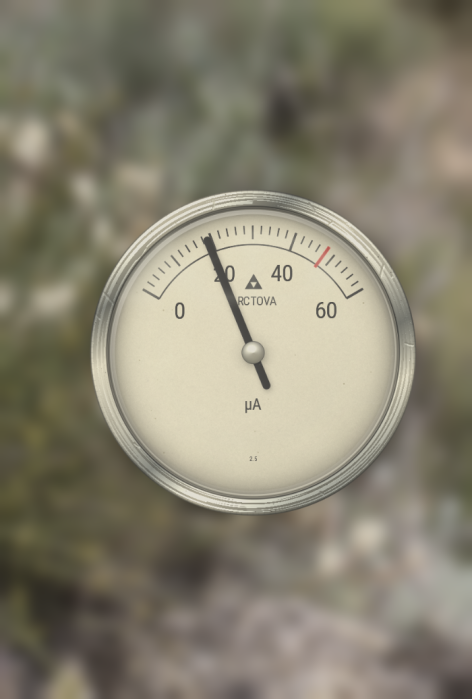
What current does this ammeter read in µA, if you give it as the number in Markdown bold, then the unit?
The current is **19** µA
